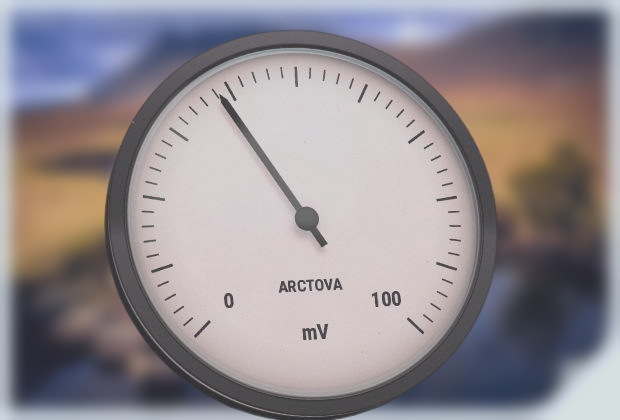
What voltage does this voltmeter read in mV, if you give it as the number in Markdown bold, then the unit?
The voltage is **38** mV
